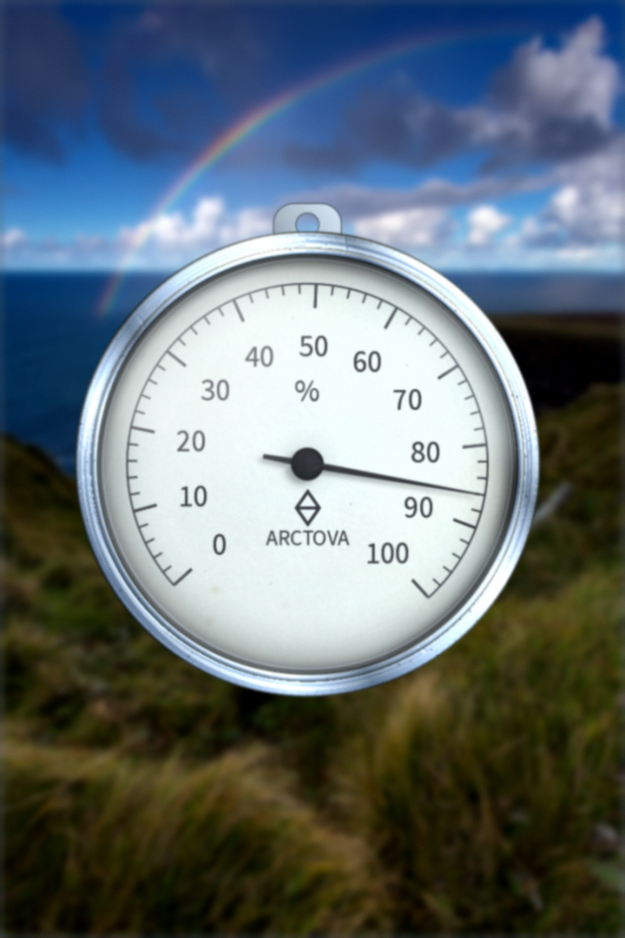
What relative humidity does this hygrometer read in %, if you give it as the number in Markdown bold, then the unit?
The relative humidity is **86** %
